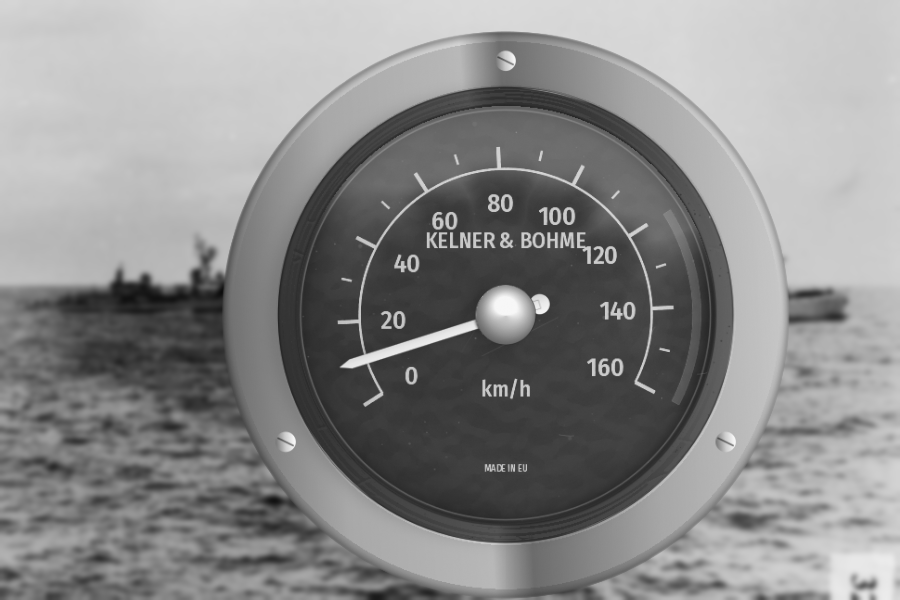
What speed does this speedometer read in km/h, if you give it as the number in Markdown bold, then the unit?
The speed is **10** km/h
